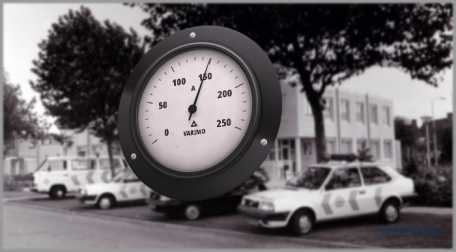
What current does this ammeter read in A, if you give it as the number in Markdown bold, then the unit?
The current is **150** A
